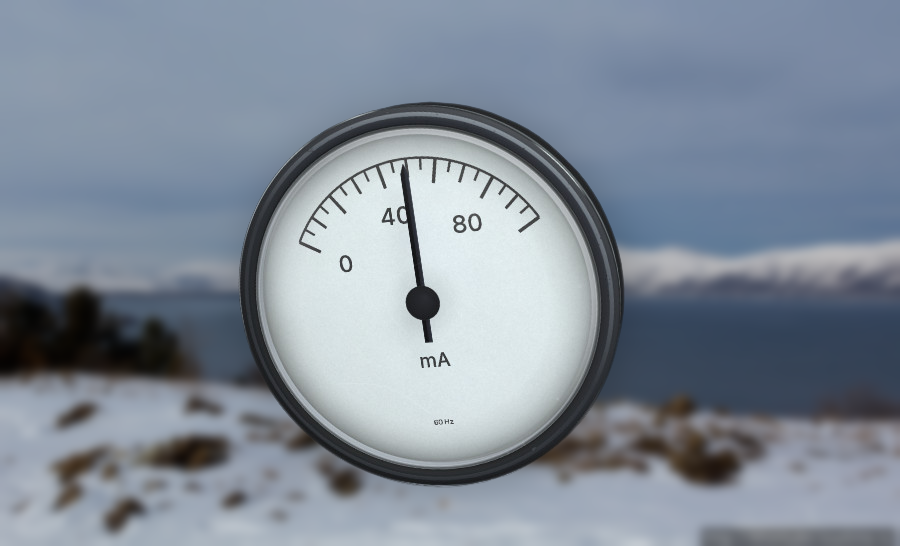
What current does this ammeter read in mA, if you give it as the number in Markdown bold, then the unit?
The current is **50** mA
